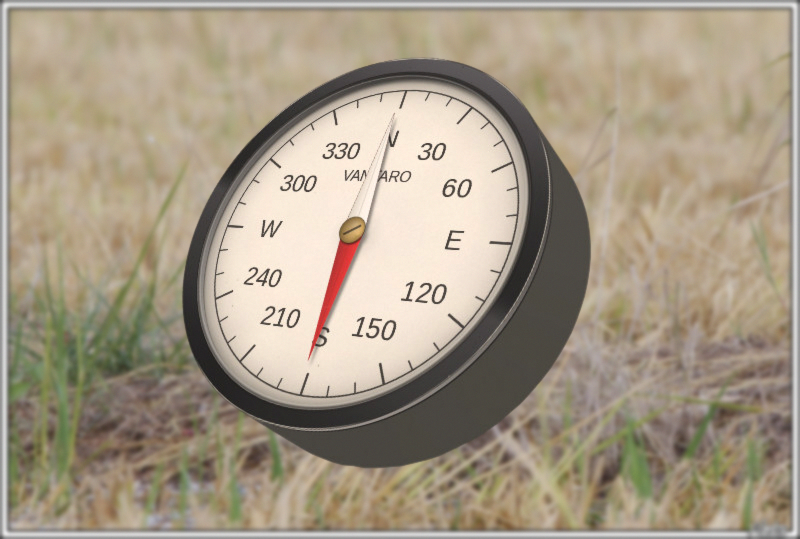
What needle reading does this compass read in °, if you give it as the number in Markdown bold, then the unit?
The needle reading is **180** °
